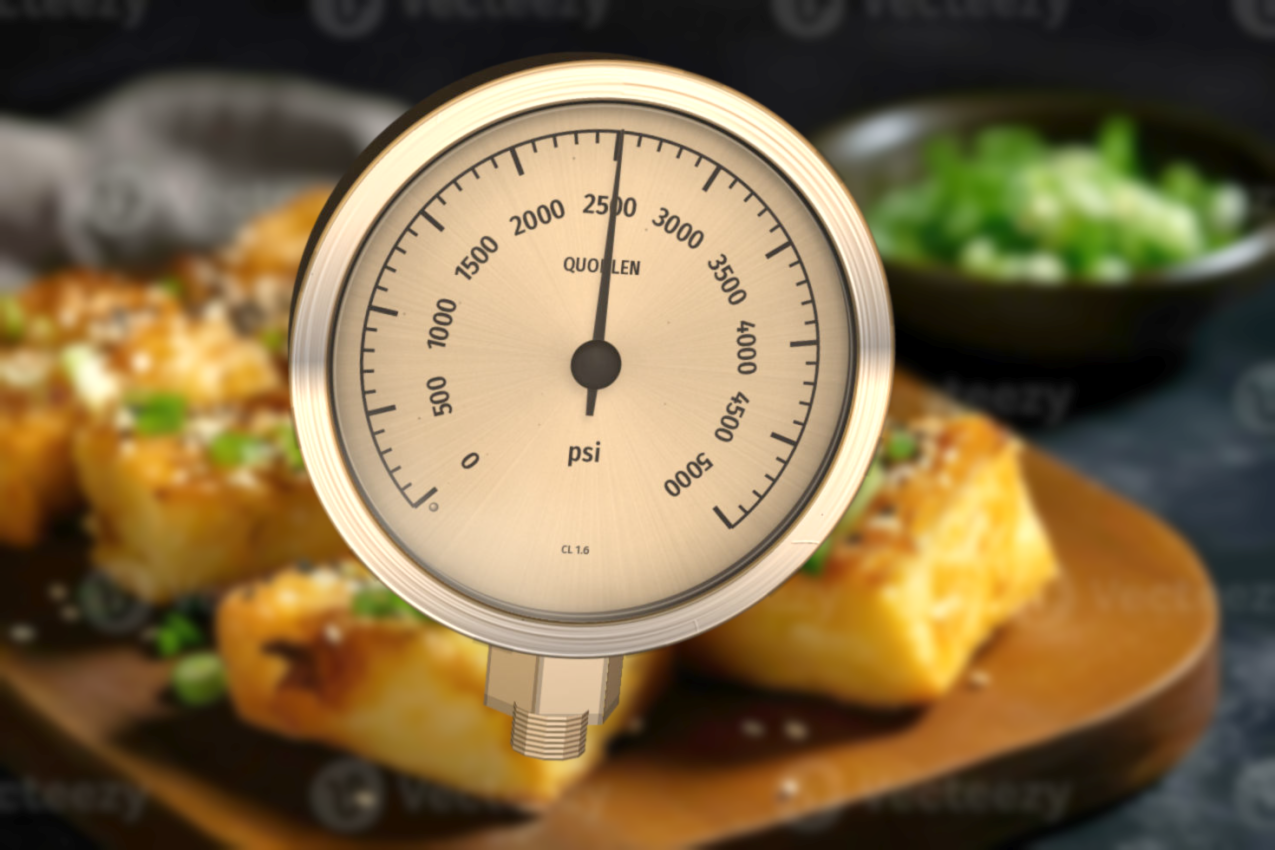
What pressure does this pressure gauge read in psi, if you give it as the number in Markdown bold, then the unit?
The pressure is **2500** psi
